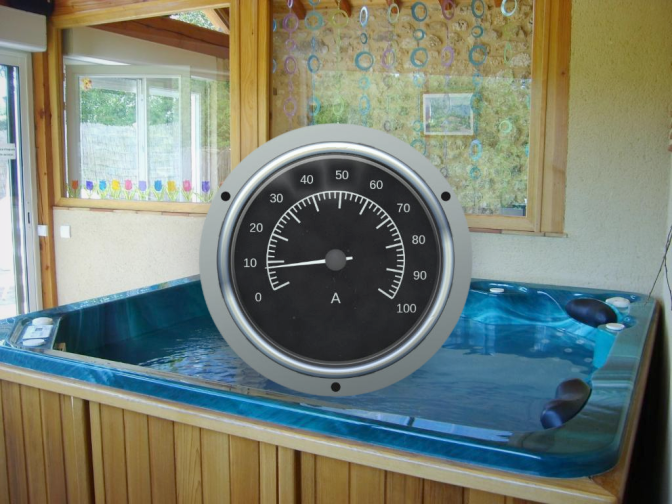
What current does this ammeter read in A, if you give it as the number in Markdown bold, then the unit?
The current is **8** A
